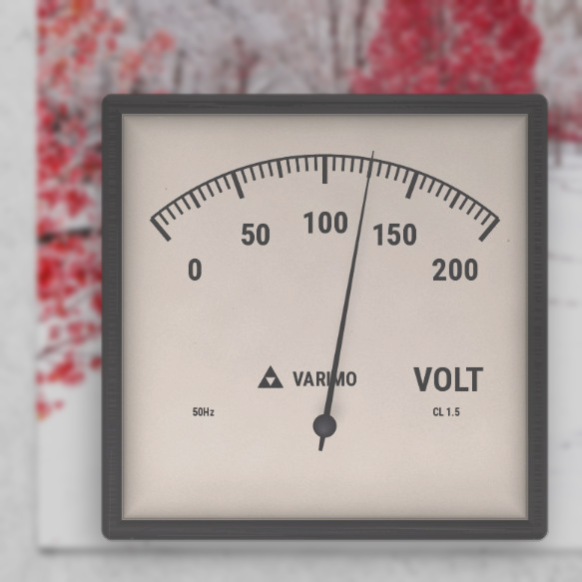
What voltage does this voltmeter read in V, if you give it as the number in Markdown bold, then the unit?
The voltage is **125** V
